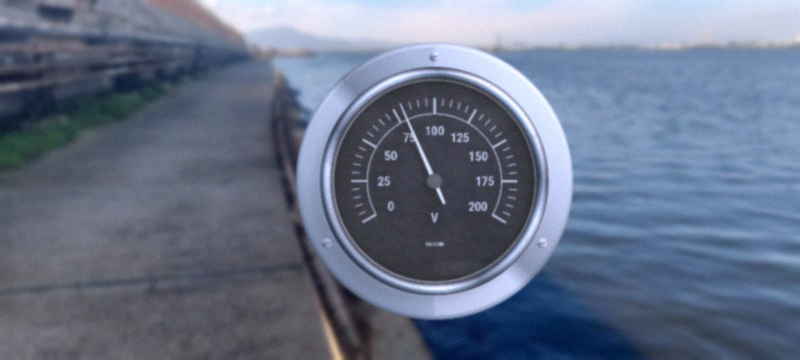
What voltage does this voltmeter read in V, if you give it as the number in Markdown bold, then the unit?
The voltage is **80** V
